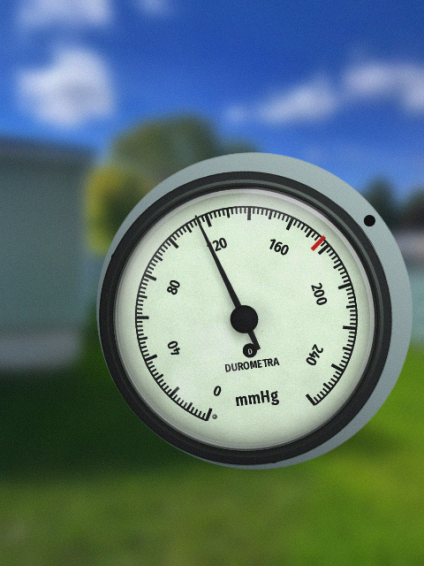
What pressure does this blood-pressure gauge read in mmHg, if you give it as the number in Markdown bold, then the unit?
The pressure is **116** mmHg
